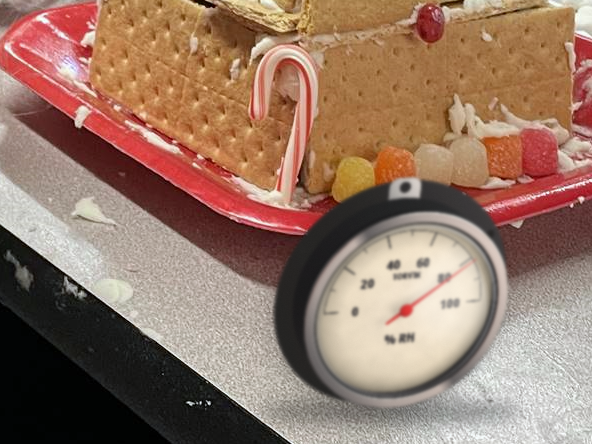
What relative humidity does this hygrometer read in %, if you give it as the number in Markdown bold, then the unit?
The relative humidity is **80** %
